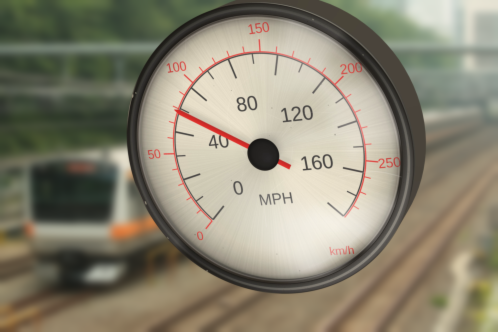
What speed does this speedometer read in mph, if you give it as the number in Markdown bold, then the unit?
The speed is **50** mph
